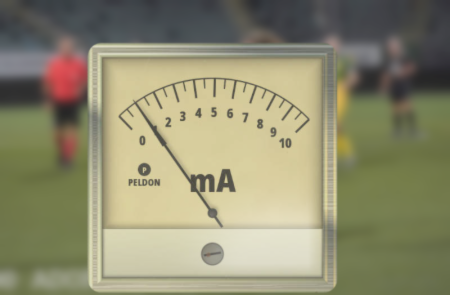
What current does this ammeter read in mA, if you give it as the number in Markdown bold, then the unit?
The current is **1** mA
